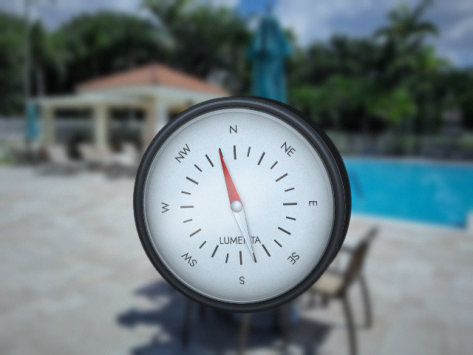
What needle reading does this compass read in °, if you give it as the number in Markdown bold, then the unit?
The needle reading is **345** °
